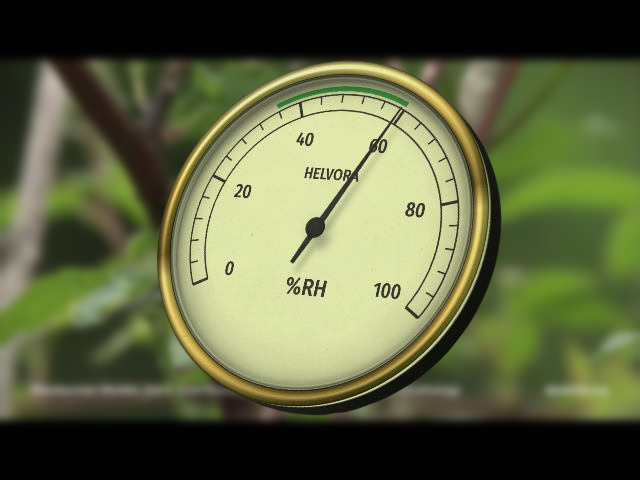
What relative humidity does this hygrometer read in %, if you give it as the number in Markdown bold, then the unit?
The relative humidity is **60** %
